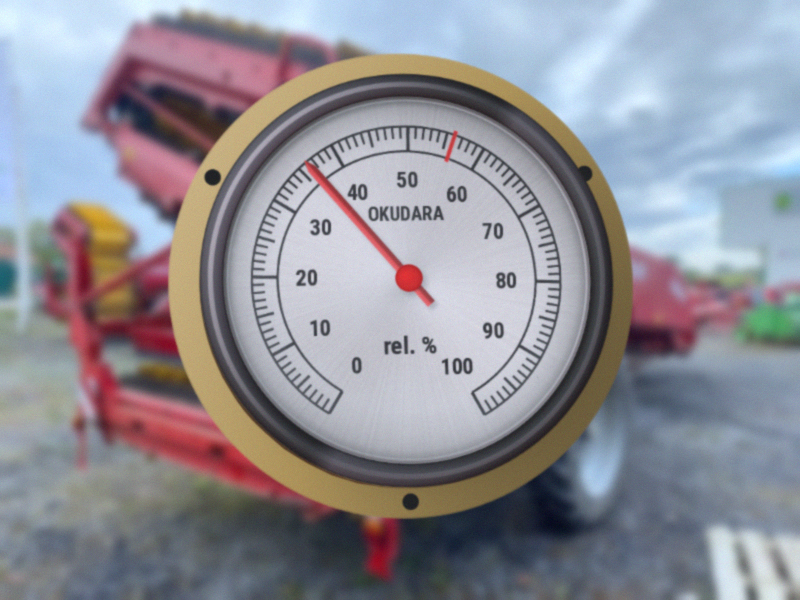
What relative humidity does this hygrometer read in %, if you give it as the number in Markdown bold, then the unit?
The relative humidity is **36** %
